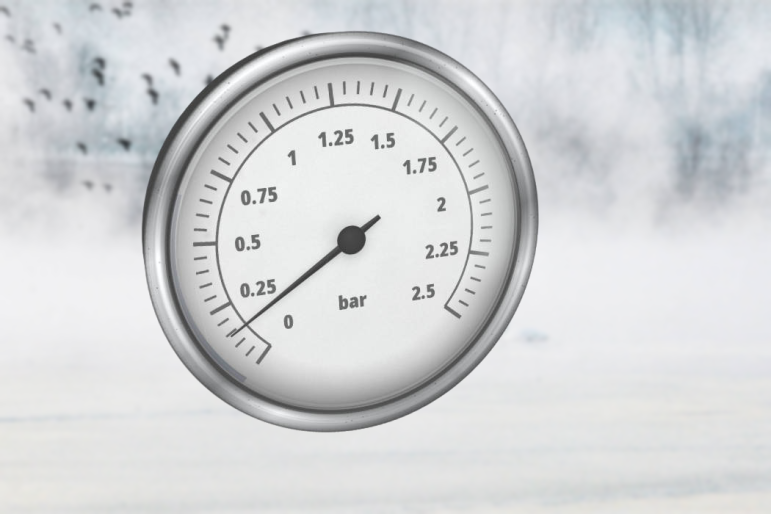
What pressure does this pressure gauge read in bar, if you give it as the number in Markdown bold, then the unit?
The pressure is **0.15** bar
